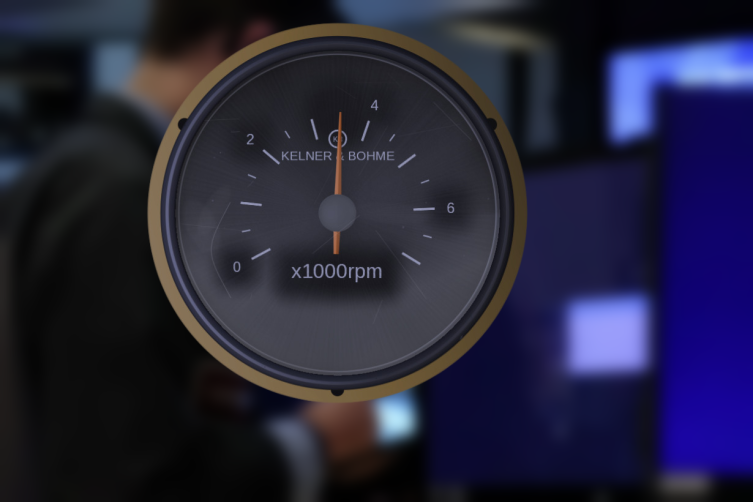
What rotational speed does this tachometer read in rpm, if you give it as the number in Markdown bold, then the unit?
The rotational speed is **3500** rpm
